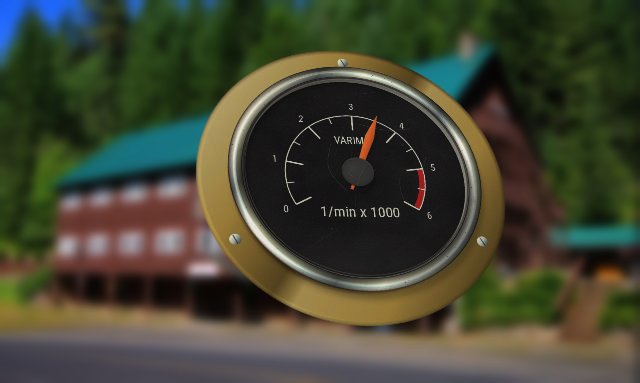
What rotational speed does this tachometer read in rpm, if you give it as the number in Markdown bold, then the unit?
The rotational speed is **3500** rpm
